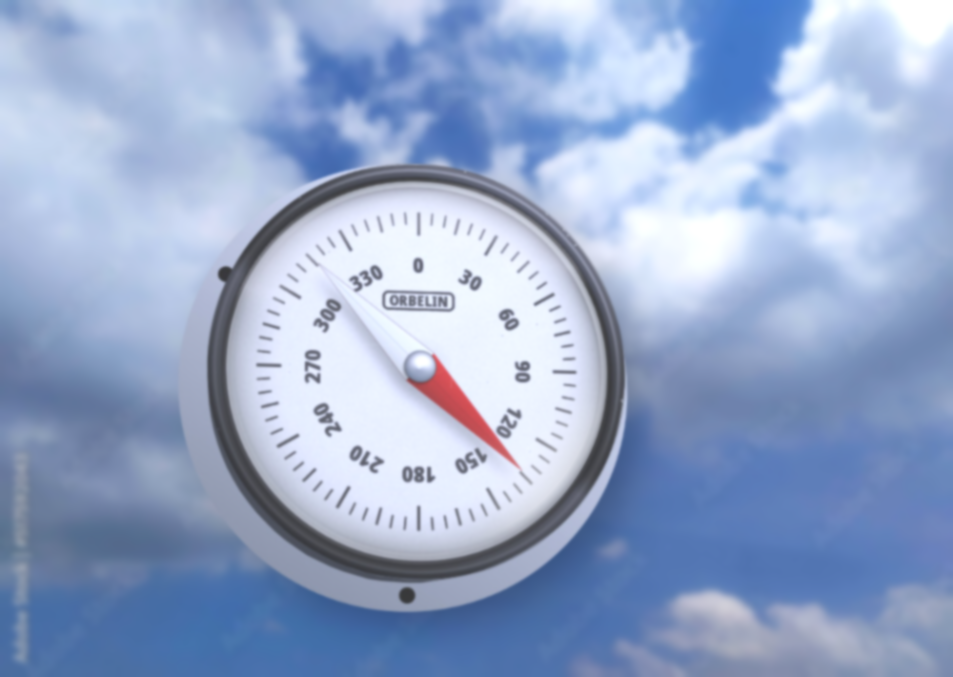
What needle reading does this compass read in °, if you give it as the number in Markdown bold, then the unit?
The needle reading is **135** °
